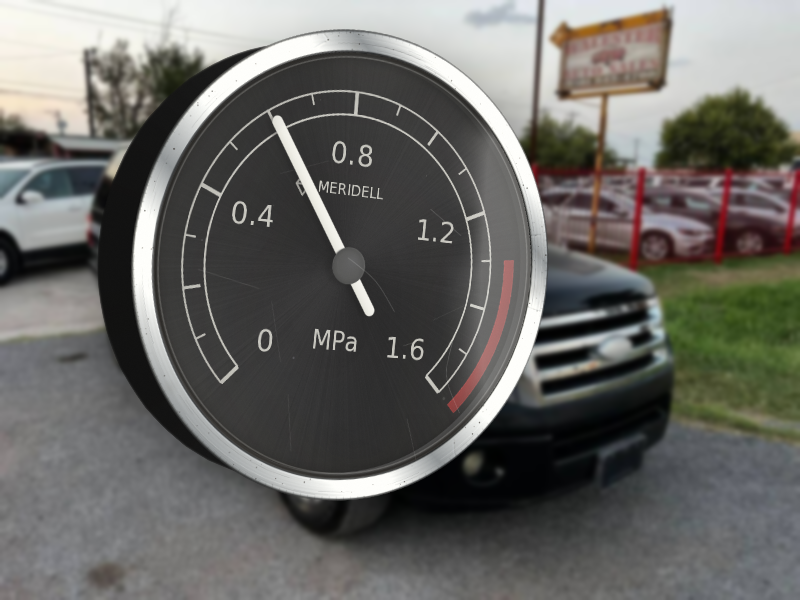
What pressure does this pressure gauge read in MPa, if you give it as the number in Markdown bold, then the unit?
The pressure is **0.6** MPa
